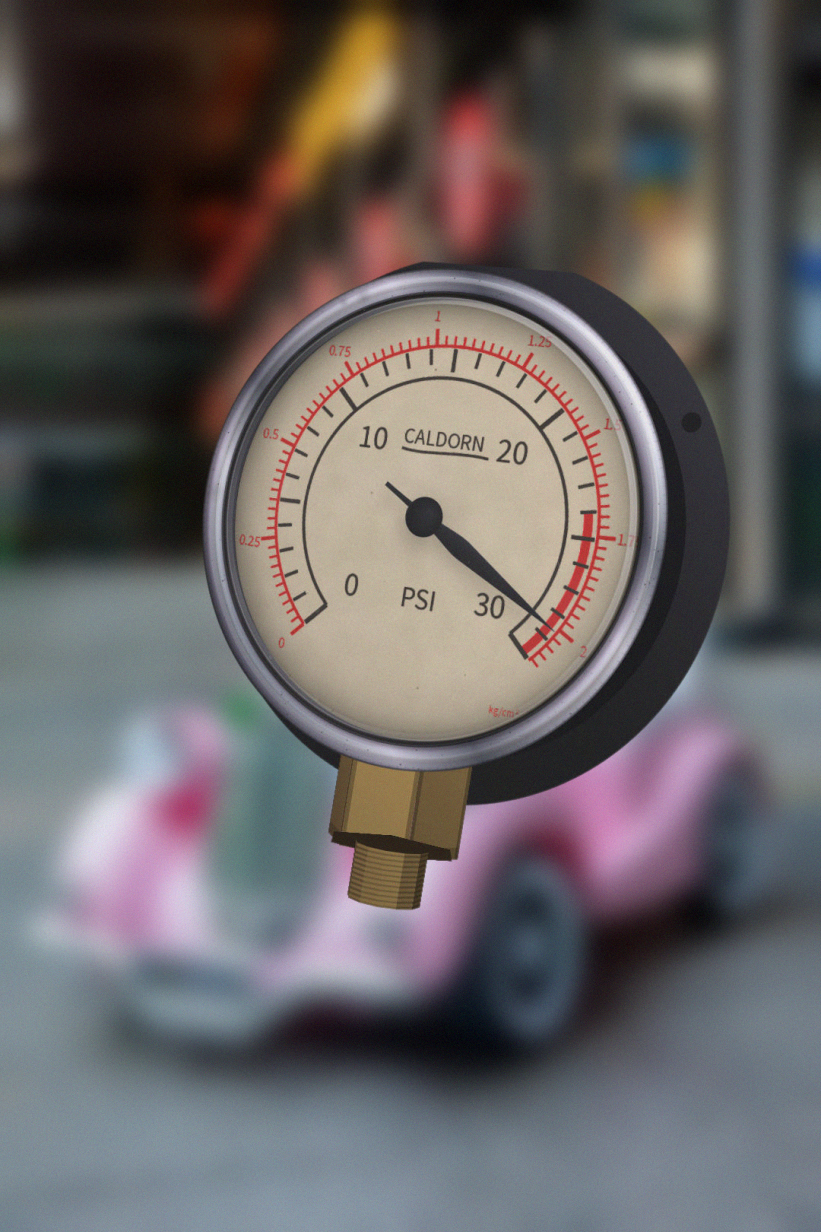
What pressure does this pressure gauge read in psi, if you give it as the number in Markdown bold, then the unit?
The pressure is **28.5** psi
